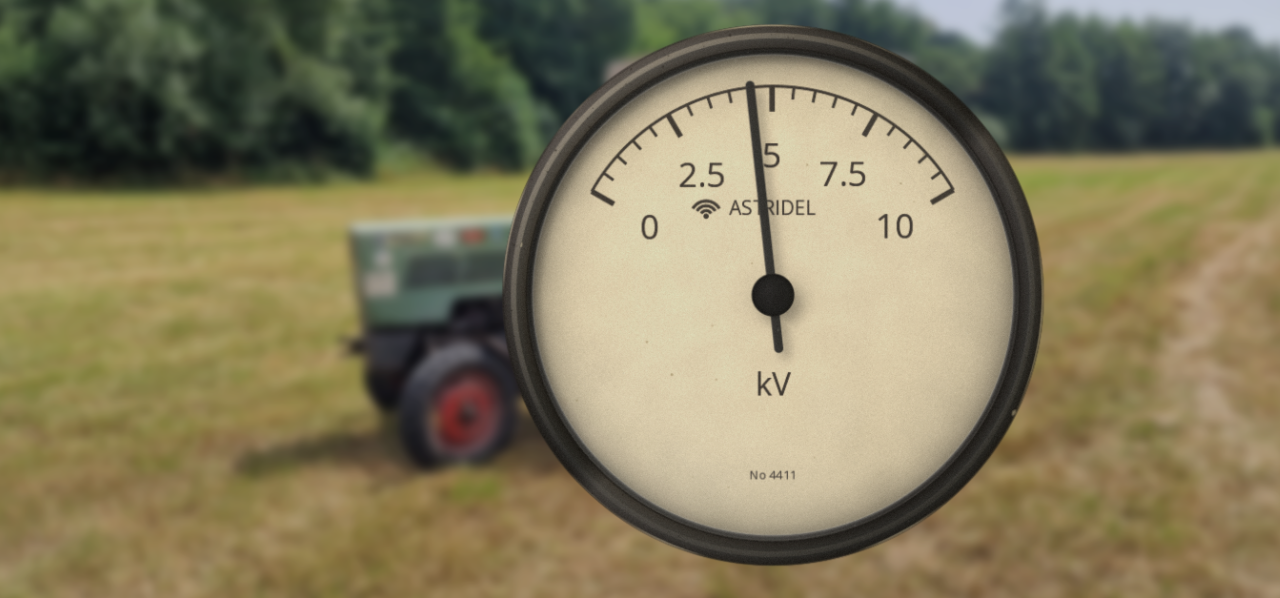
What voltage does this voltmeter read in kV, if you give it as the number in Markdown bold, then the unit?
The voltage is **4.5** kV
